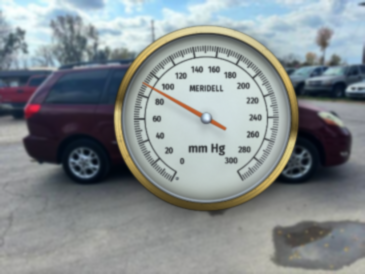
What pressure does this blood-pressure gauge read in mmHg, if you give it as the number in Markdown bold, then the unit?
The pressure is **90** mmHg
